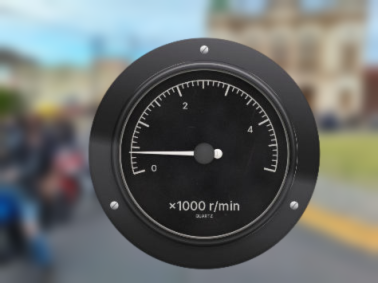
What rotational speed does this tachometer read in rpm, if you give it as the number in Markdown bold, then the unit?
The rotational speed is **400** rpm
